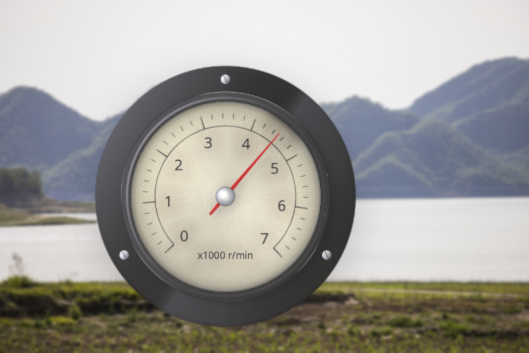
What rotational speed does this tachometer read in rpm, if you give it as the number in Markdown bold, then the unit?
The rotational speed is **4500** rpm
